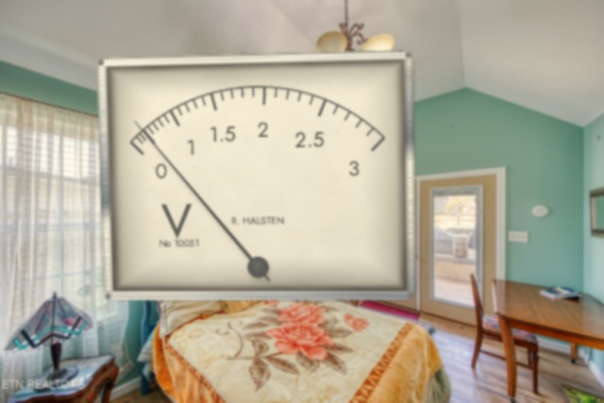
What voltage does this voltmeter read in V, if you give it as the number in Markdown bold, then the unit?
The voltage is **0.5** V
